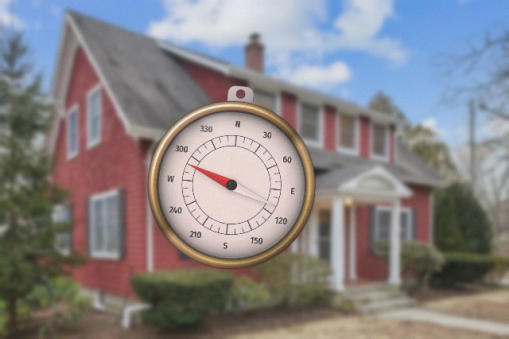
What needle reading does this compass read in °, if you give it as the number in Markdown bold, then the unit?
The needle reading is **290** °
